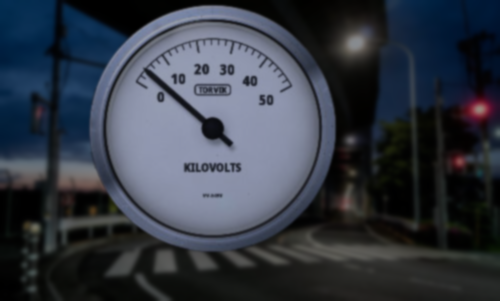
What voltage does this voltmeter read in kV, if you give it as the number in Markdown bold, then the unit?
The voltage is **4** kV
